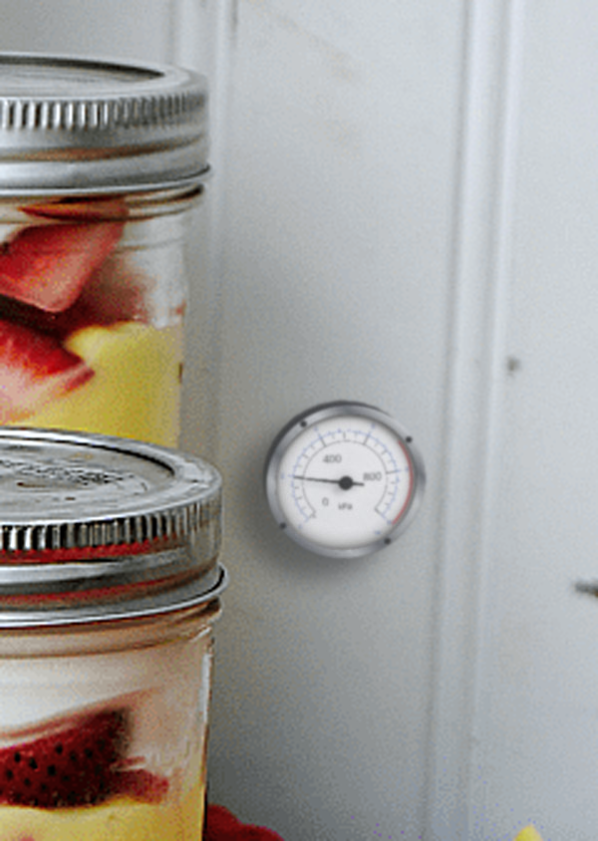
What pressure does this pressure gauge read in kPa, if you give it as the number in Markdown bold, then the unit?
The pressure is **200** kPa
